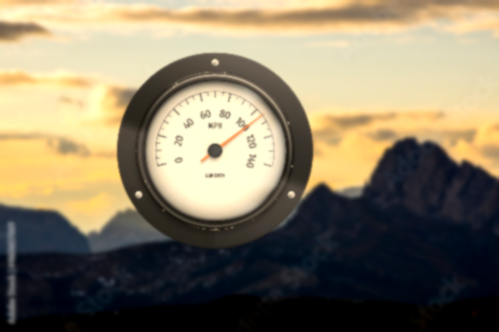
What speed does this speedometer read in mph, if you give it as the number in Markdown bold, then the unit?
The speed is **105** mph
